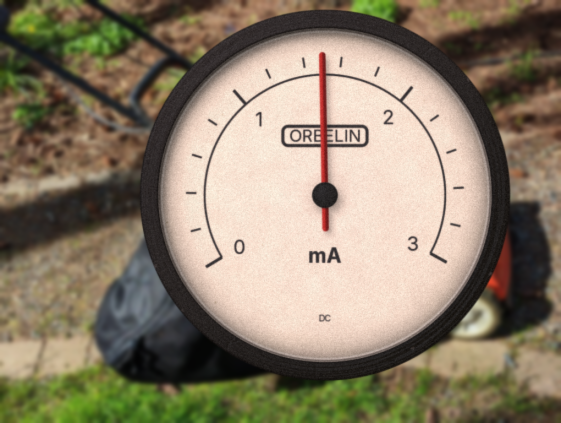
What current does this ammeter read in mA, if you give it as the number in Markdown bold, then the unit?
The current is **1.5** mA
